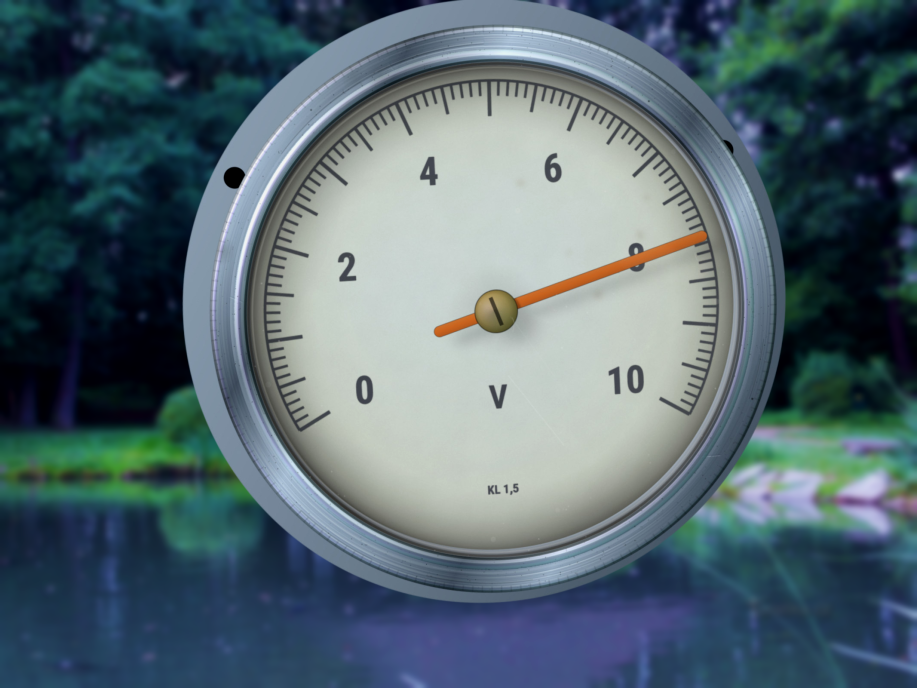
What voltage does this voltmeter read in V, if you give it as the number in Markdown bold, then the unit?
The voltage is **8** V
